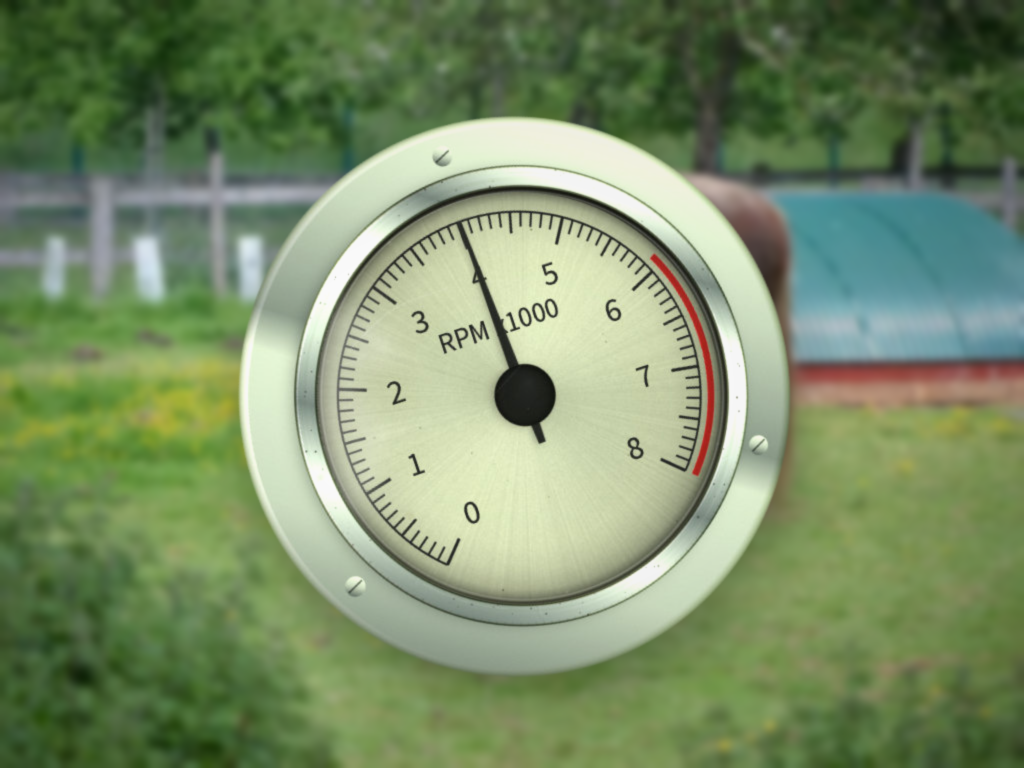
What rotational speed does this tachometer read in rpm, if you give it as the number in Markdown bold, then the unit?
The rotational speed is **4000** rpm
